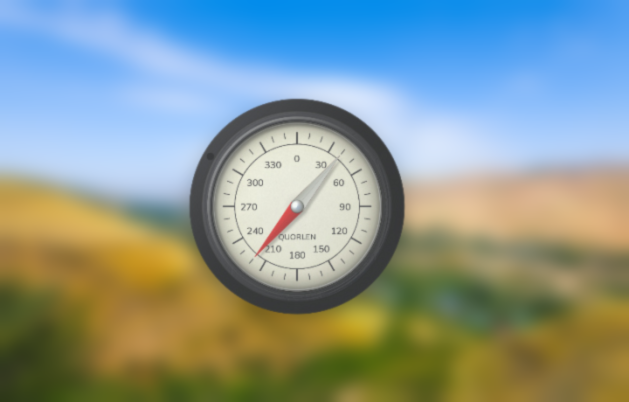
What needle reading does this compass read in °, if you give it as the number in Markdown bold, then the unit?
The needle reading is **220** °
